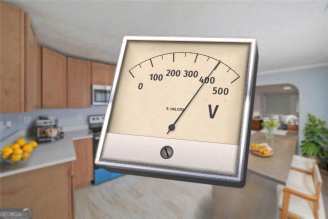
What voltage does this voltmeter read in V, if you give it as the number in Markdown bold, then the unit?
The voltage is **400** V
